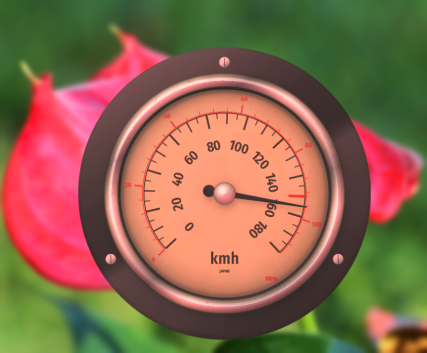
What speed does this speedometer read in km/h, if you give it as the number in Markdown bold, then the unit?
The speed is **155** km/h
